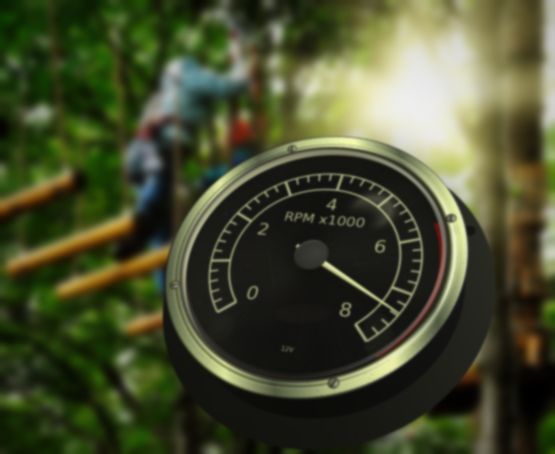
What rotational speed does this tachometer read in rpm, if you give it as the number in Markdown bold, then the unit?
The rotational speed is **7400** rpm
